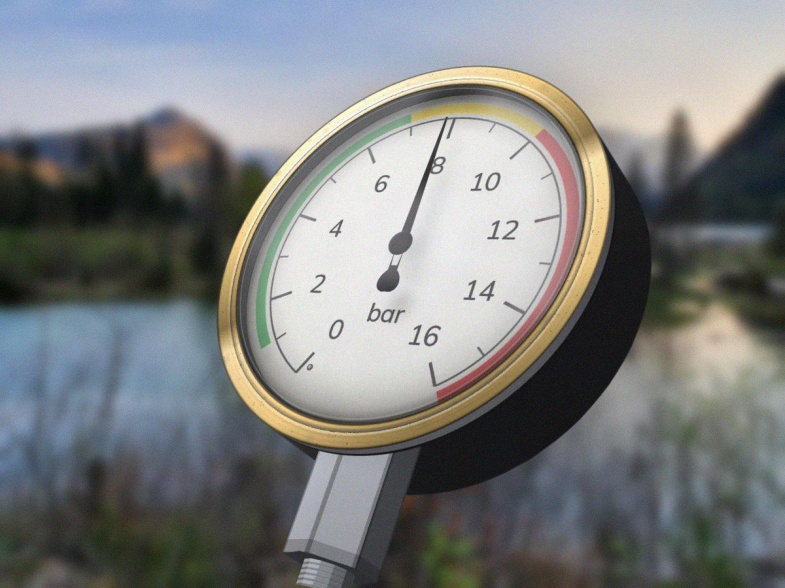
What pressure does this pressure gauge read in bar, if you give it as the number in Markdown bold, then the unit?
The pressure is **8** bar
